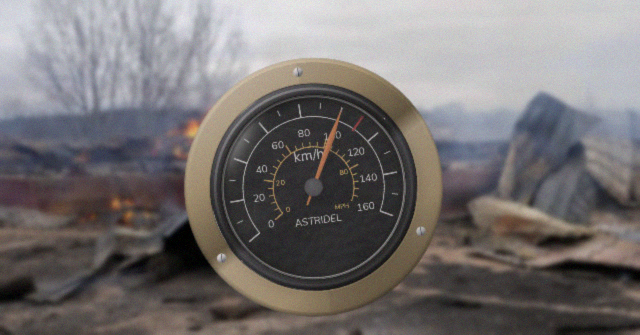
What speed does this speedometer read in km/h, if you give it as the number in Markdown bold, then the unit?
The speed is **100** km/h
